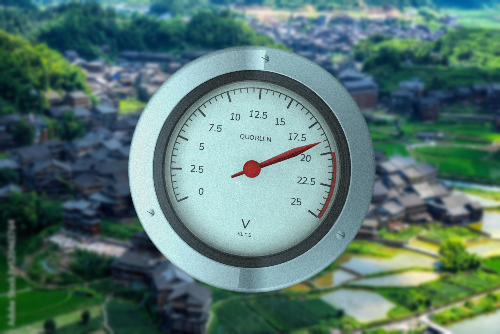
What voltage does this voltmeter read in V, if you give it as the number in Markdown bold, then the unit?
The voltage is **19** V
